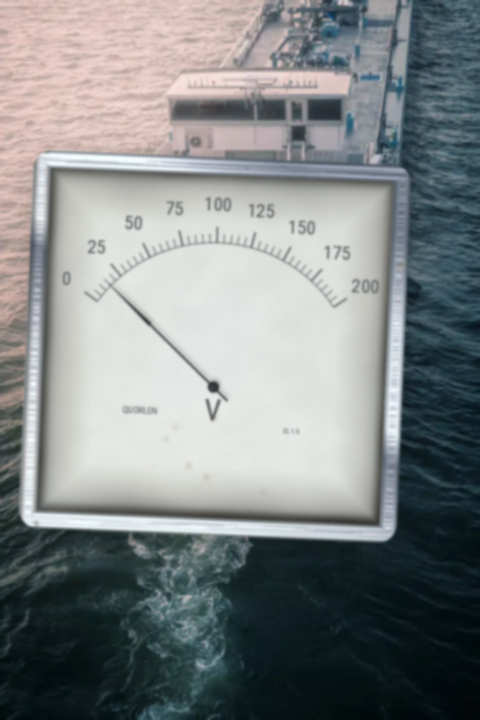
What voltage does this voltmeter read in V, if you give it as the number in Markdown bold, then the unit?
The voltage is **15** V
